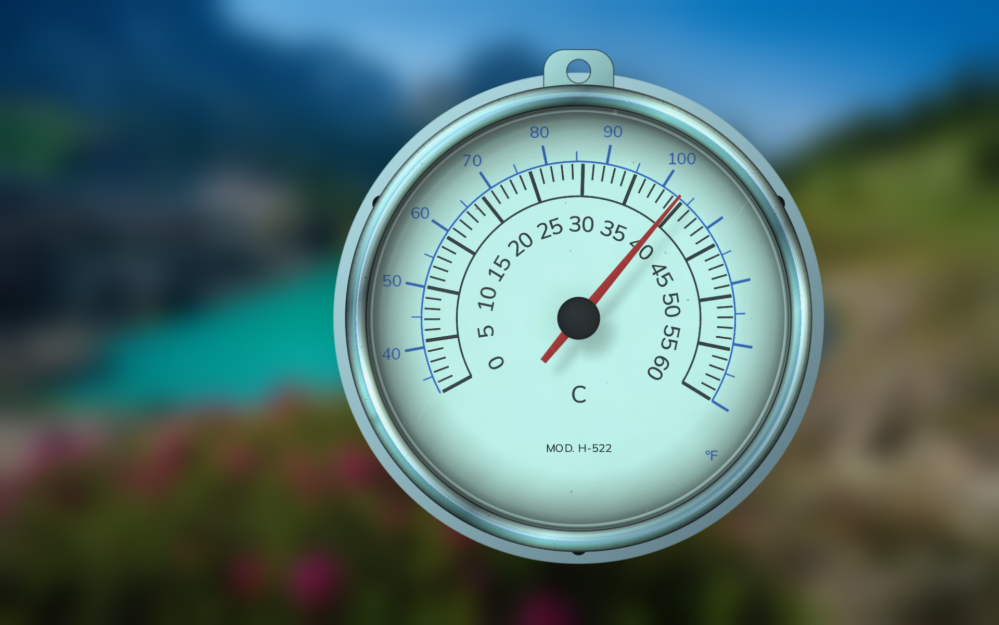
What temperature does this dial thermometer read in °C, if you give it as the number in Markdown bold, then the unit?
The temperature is **39.5** °C
